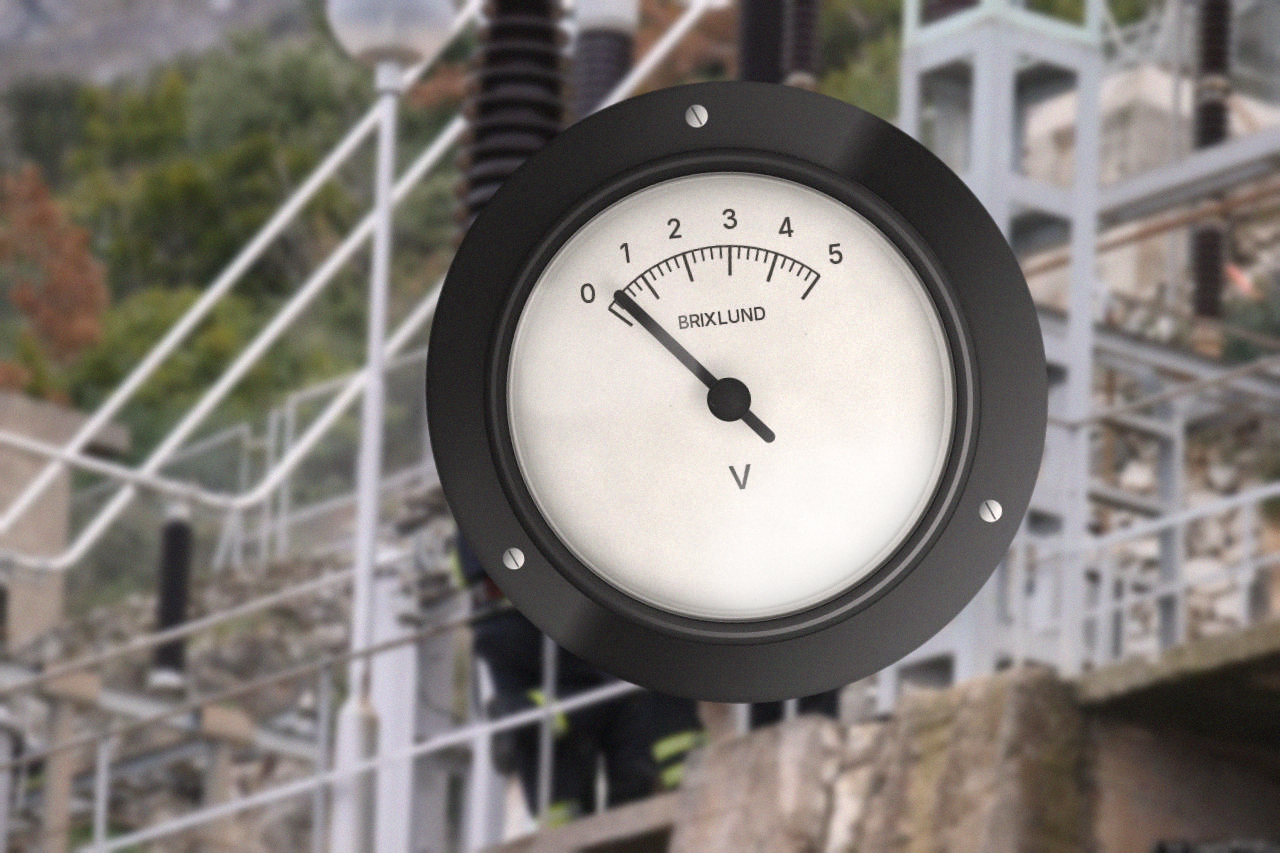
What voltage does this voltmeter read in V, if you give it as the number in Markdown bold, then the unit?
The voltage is **0.4** V
